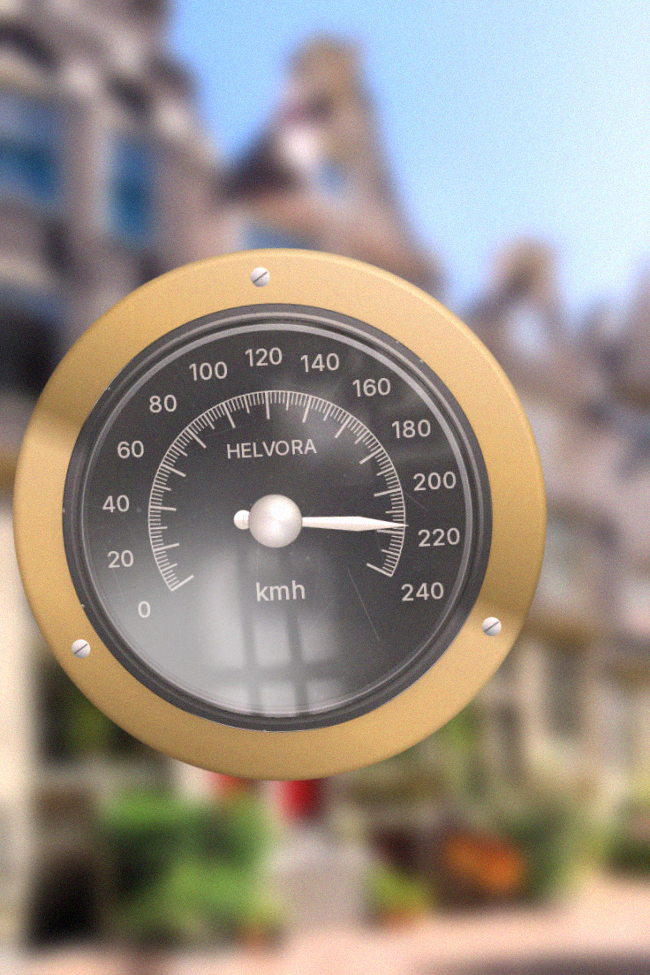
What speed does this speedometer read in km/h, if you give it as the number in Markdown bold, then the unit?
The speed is **216** km/h
